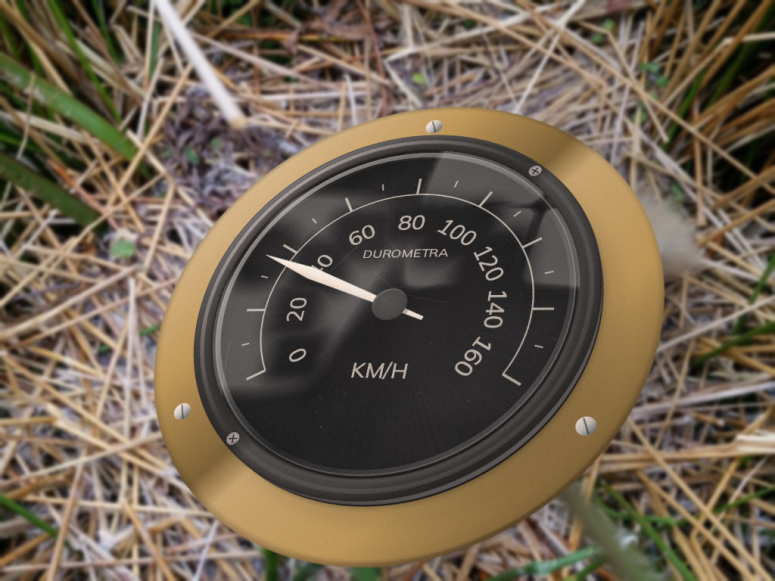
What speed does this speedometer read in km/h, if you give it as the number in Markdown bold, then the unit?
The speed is **35** km/h
